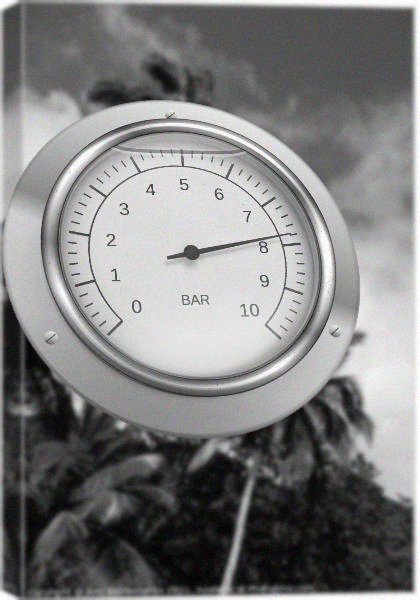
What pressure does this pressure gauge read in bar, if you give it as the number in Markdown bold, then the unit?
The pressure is **7.8** bar
